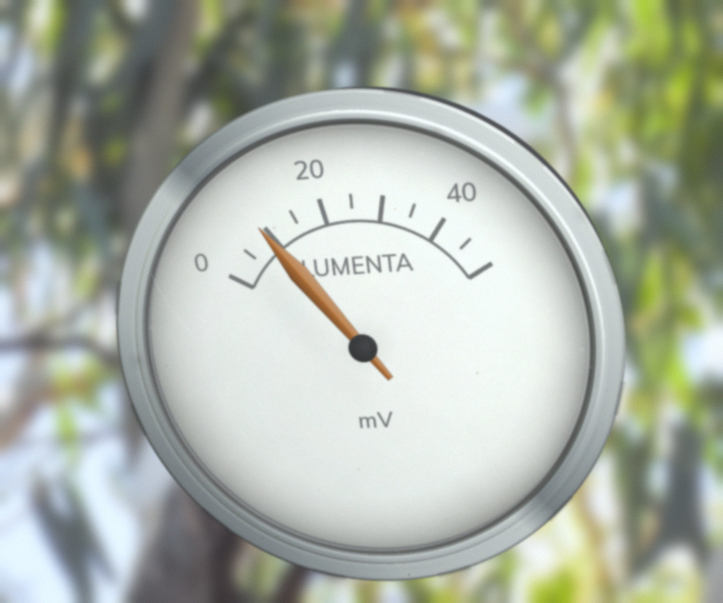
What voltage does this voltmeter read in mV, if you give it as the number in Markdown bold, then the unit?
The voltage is **10** mV
